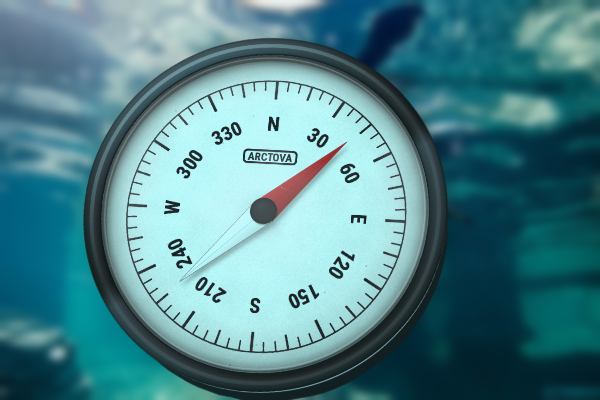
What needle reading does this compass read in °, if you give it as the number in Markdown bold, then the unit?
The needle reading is **45** °
